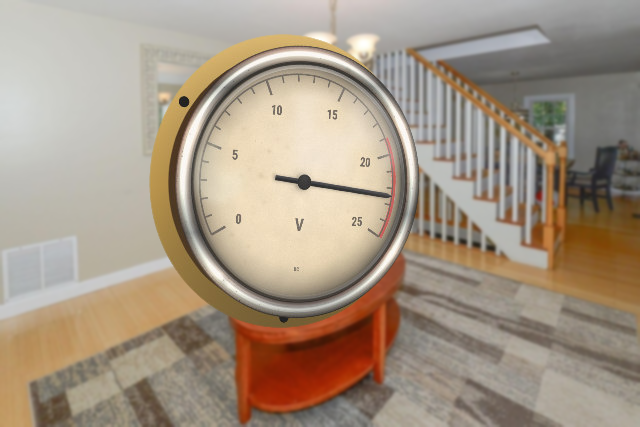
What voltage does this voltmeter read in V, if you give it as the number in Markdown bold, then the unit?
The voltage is **22.5** V
